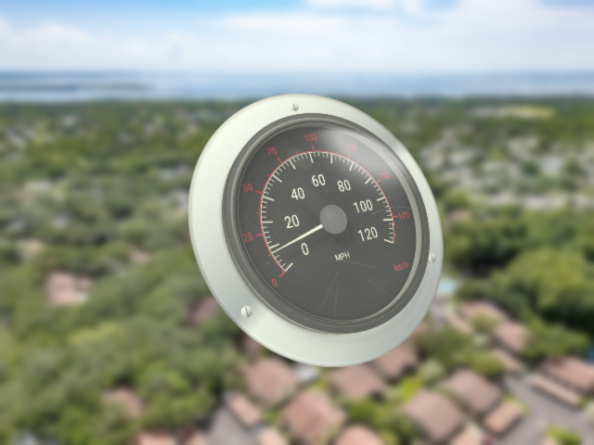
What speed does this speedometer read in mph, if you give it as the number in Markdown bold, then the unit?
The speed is **8** mph
